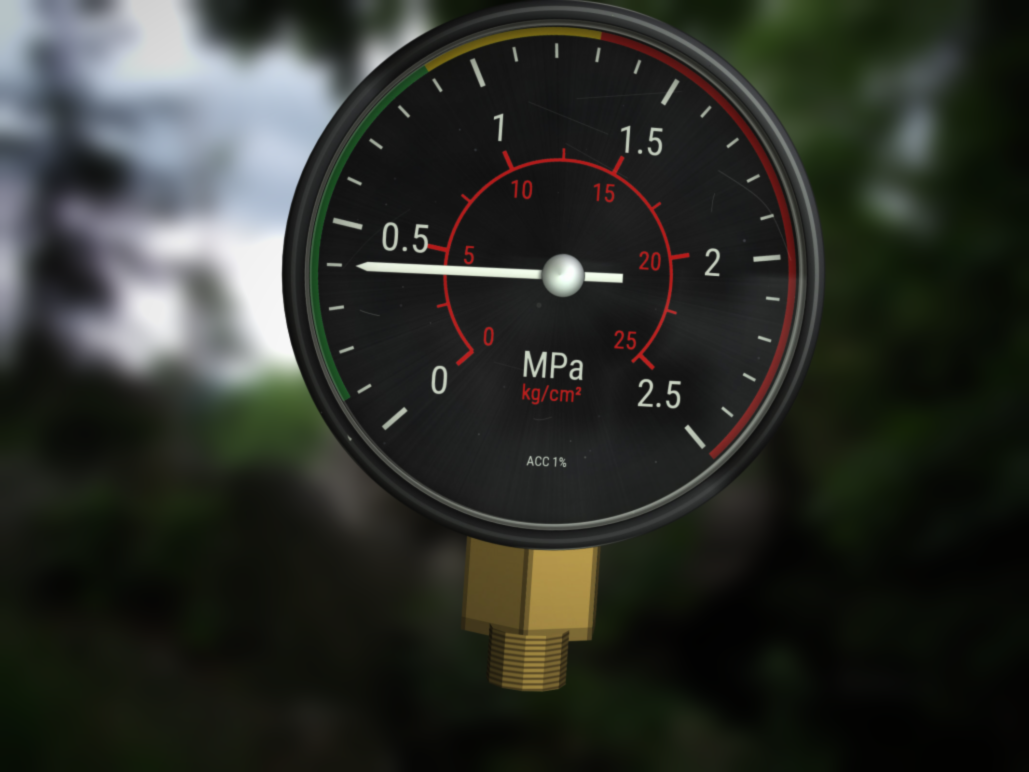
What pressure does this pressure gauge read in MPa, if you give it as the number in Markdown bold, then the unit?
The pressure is **0.4** MPa
